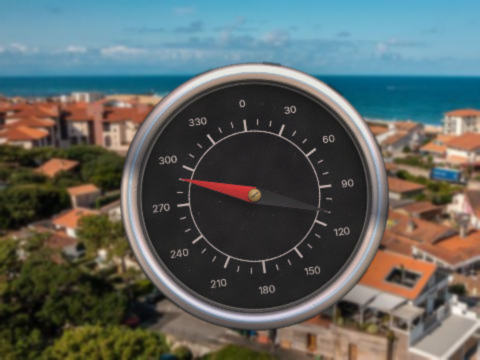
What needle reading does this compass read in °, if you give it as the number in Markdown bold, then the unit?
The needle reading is **290** °
